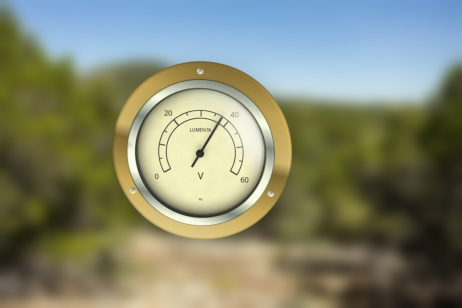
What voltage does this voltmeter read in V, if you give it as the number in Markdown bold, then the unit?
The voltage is **37.5** V
